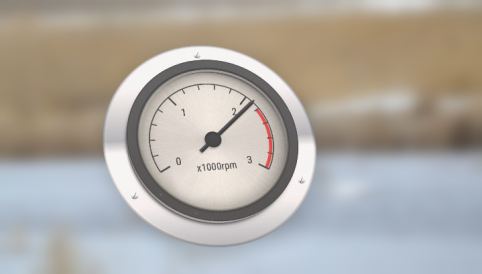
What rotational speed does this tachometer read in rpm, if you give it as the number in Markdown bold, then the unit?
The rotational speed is **2100** rpm
